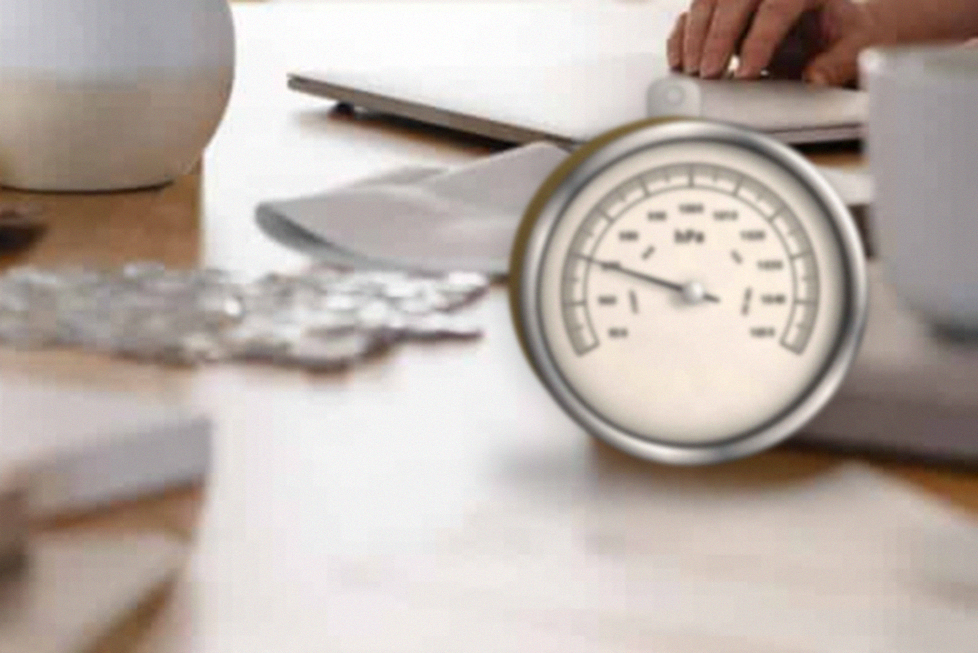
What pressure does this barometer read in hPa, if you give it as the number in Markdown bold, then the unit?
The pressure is **970** hPa
